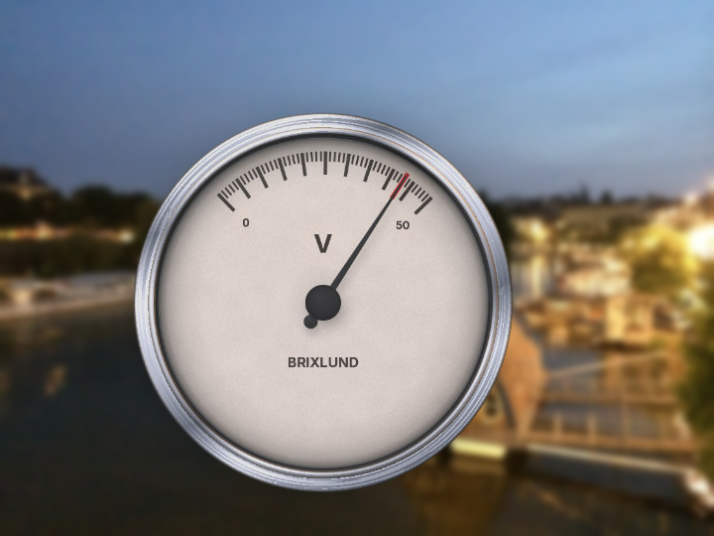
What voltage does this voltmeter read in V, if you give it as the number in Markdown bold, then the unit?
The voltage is **43** V
